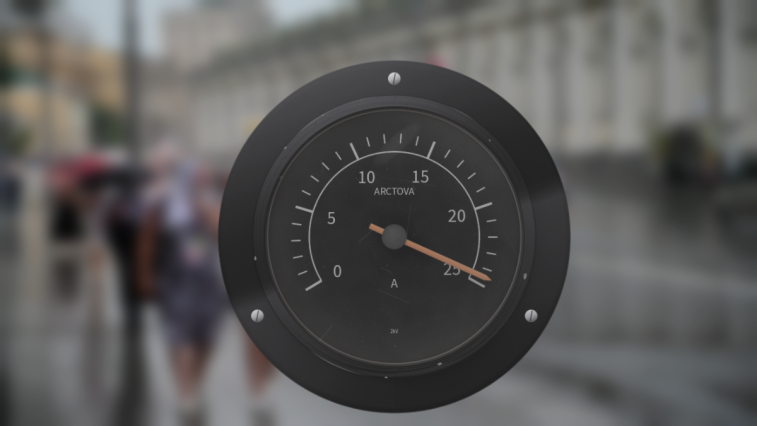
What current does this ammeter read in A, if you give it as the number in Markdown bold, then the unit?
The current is **24.5** A
